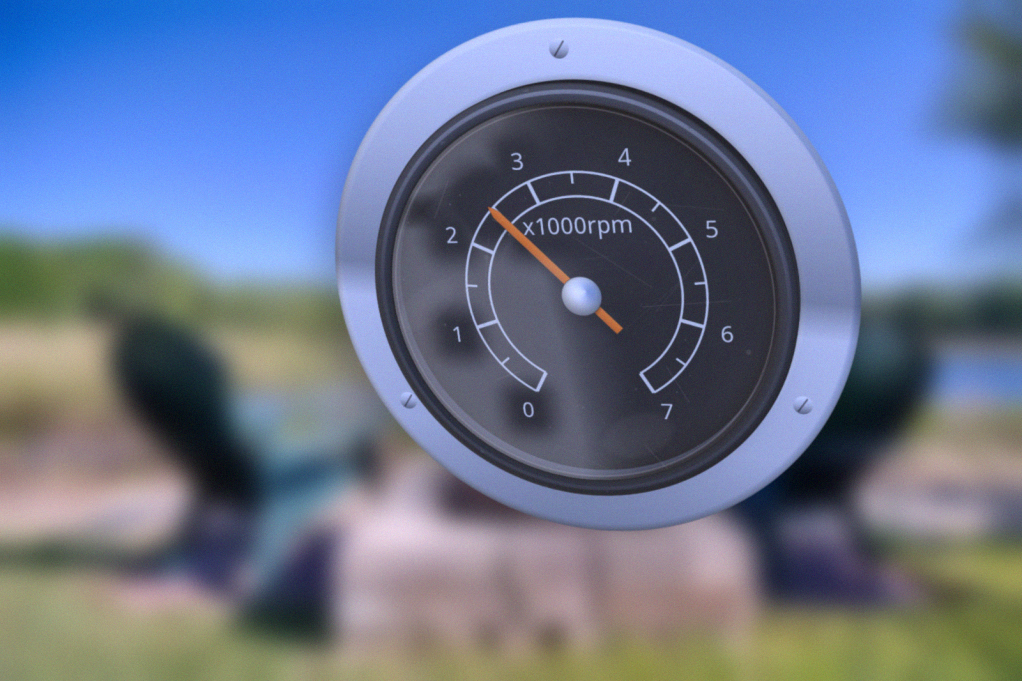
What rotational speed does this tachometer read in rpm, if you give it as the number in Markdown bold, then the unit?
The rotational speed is **2500** rpm
